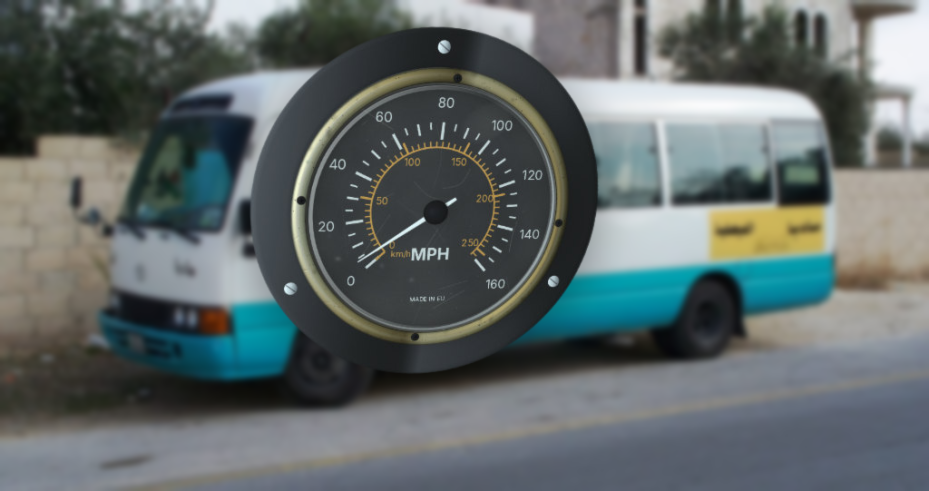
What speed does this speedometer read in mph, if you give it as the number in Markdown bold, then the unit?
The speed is **5** mph
